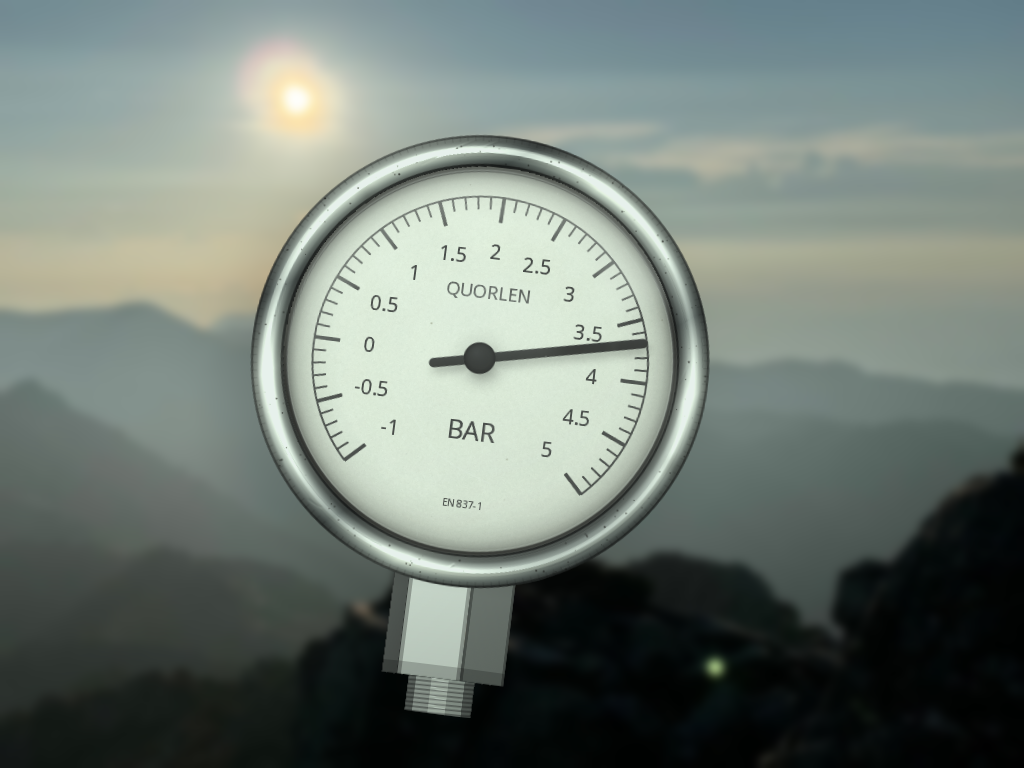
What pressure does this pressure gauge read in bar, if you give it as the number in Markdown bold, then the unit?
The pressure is **3.7** bar
